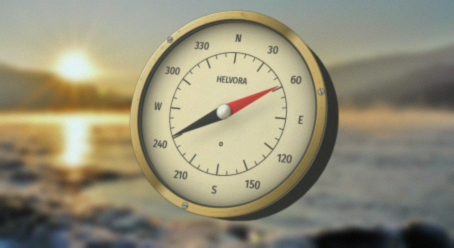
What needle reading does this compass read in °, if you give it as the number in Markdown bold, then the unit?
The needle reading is **60** °
